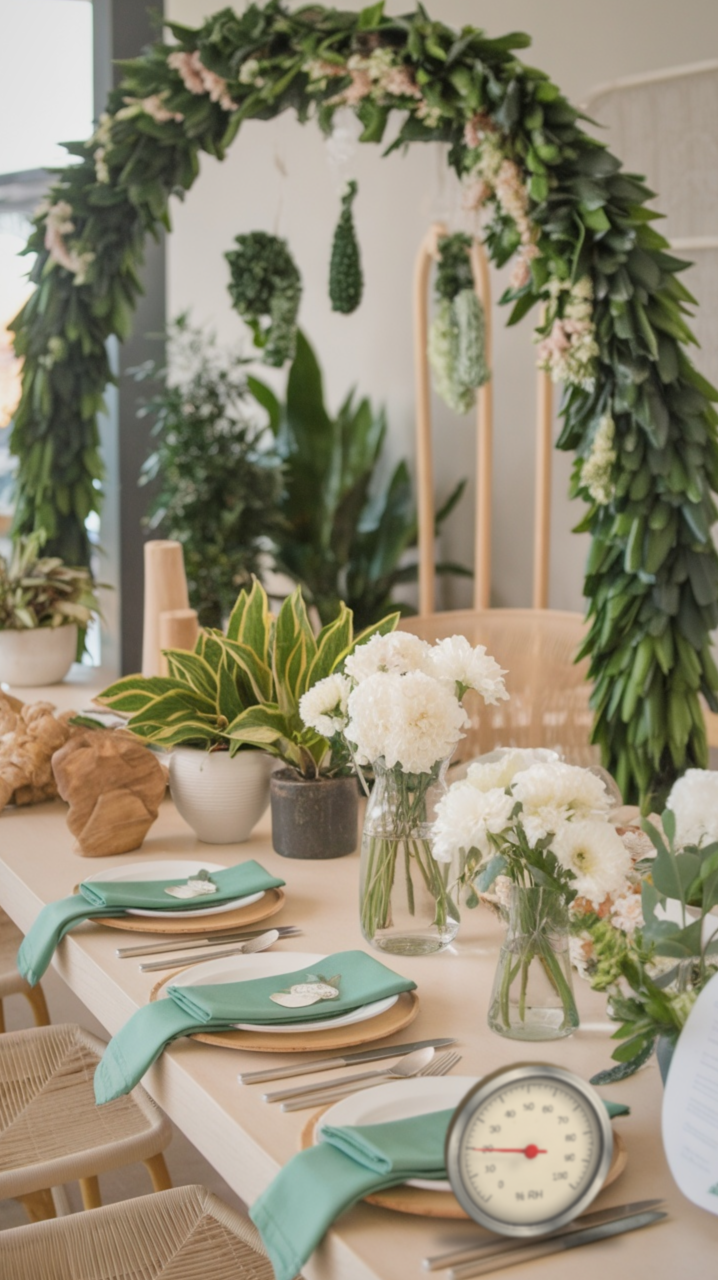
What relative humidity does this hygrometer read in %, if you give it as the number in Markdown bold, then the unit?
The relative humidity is **20** %
